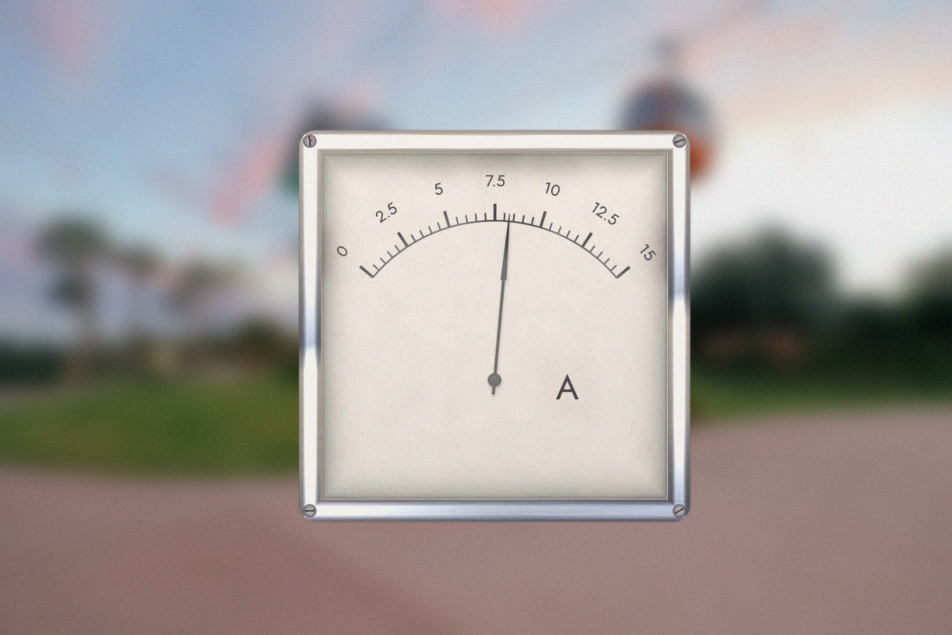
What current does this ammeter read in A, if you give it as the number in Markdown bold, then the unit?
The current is **8.25** A
